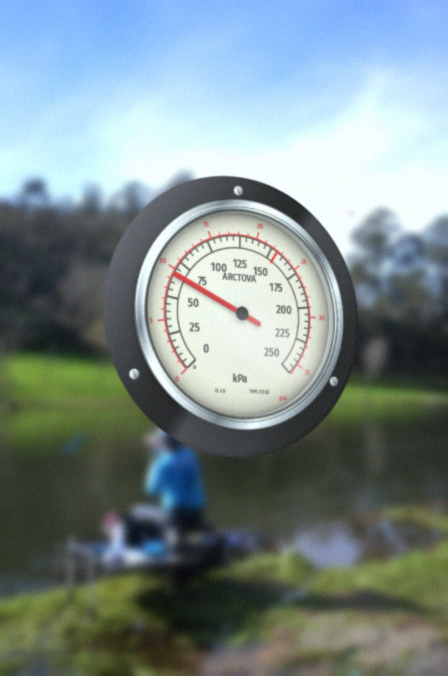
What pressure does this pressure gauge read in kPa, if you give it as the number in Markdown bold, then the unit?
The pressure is **65** kPa
